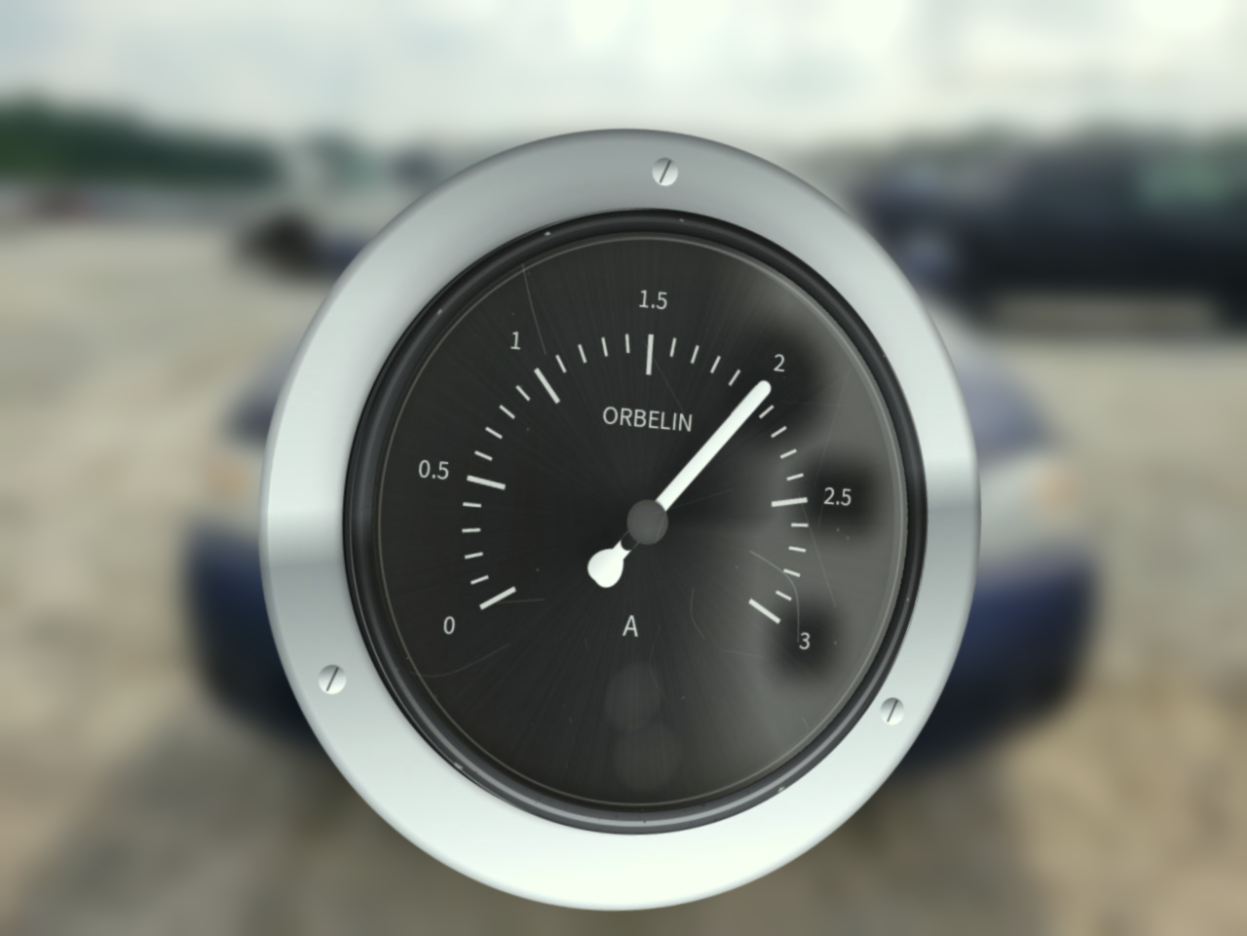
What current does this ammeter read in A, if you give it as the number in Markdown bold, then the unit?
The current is **2** A
